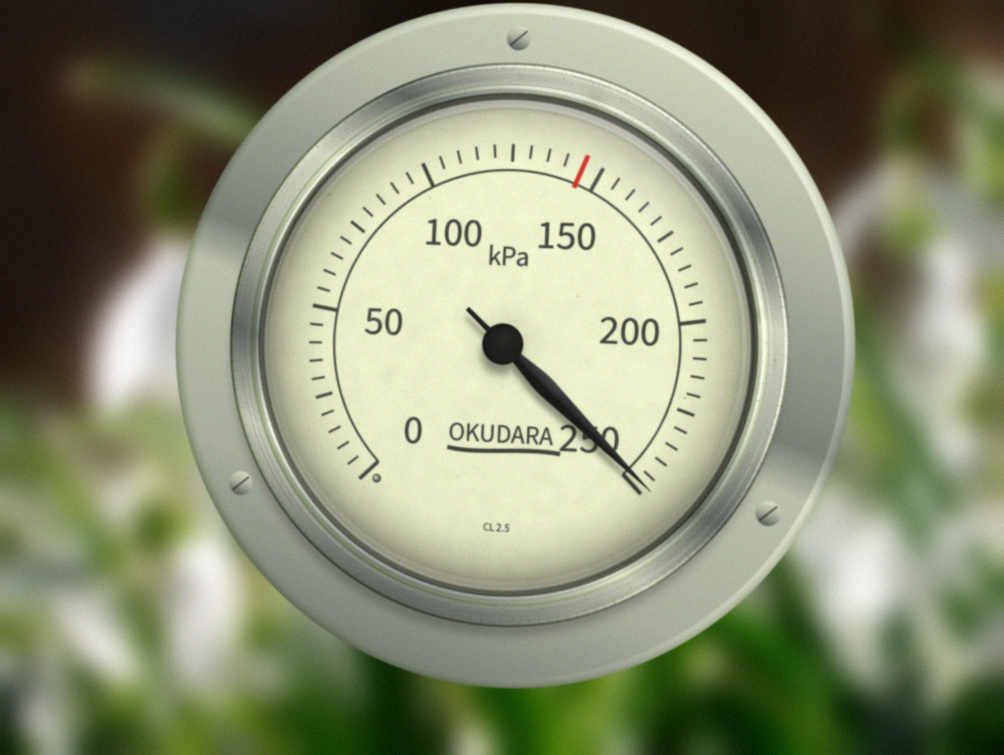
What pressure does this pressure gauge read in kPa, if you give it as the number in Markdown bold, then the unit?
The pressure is **247.5** kPa
